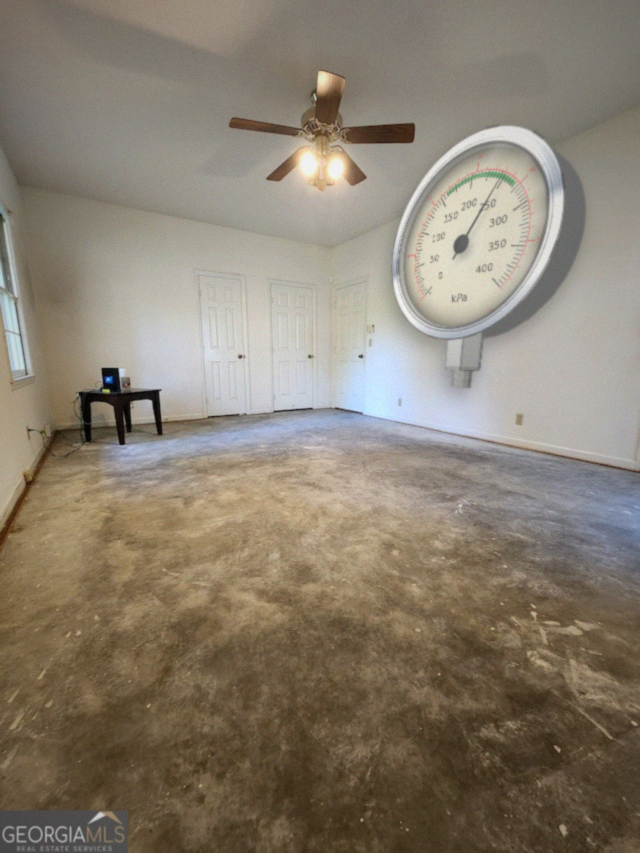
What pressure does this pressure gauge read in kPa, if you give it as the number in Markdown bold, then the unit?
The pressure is **250** kPa
